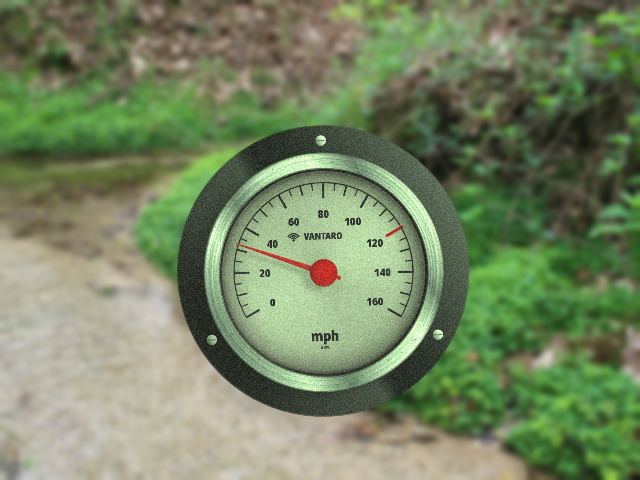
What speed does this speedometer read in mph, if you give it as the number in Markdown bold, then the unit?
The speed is **32.5** mph
